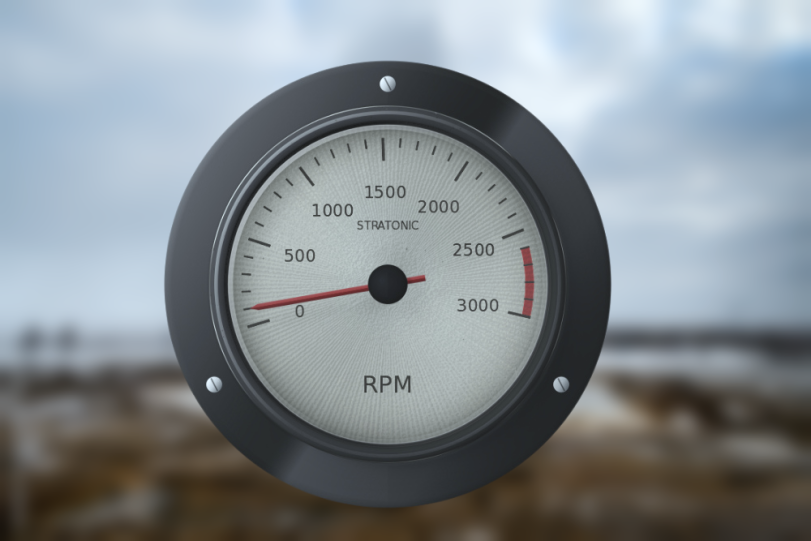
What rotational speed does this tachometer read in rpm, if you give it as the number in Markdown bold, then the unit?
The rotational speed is **100** rpm
